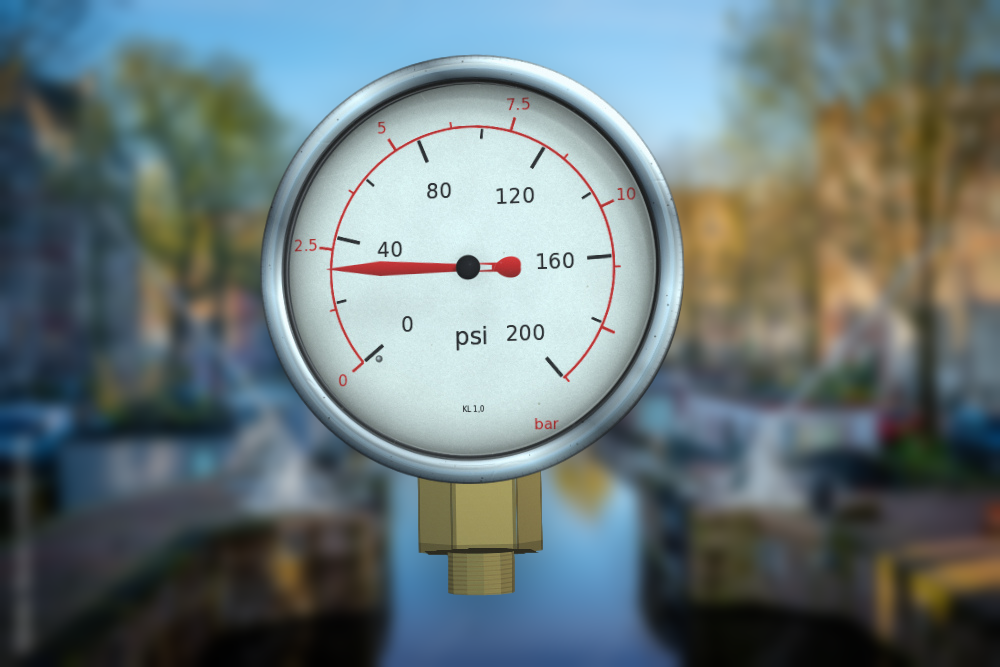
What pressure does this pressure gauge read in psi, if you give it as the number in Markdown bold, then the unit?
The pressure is **30** psi
